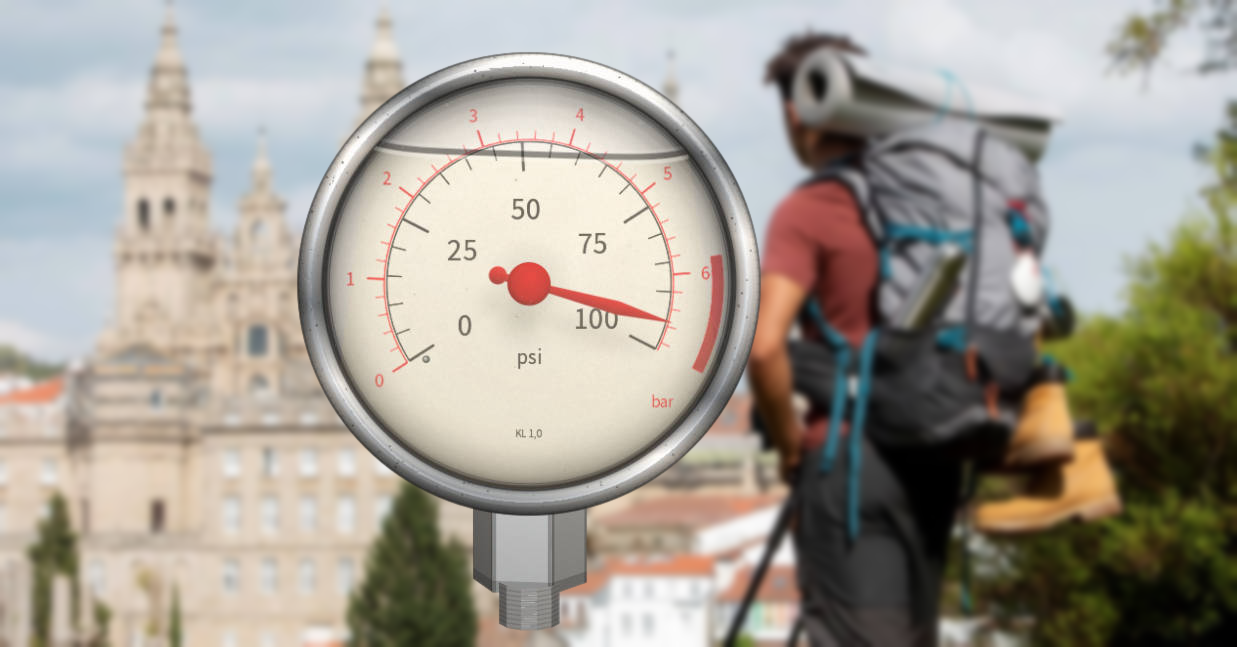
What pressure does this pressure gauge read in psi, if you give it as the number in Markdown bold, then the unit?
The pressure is **95** psi
